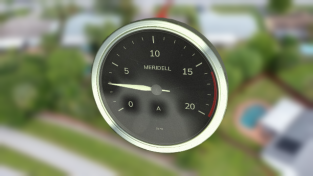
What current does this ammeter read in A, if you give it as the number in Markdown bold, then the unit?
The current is **3** A
